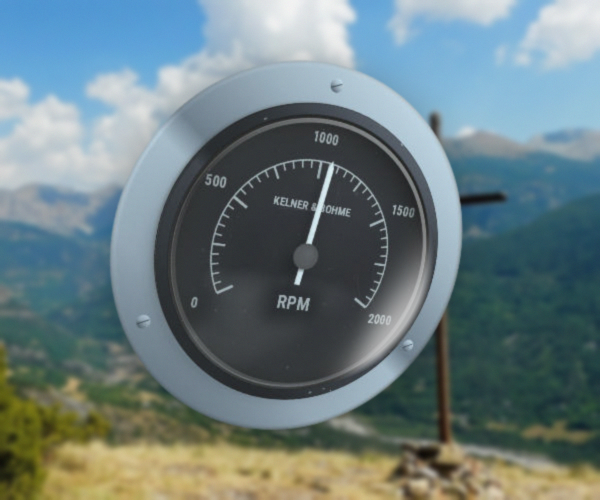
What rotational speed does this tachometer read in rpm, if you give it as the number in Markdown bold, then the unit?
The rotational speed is **1050** rpm
